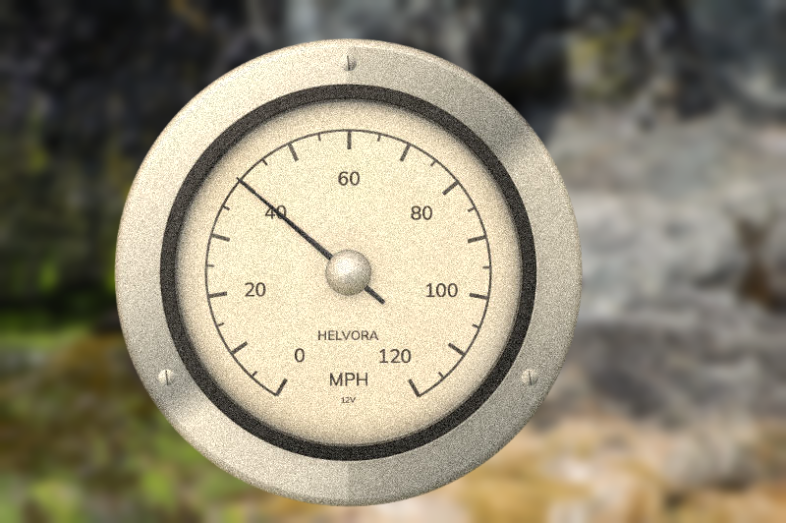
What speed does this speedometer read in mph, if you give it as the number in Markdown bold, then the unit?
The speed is **40** mph
